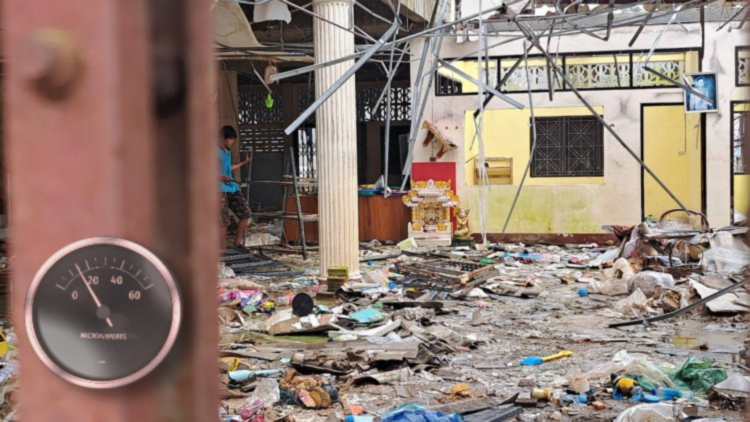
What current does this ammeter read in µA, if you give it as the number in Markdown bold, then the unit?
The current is **15** µA
